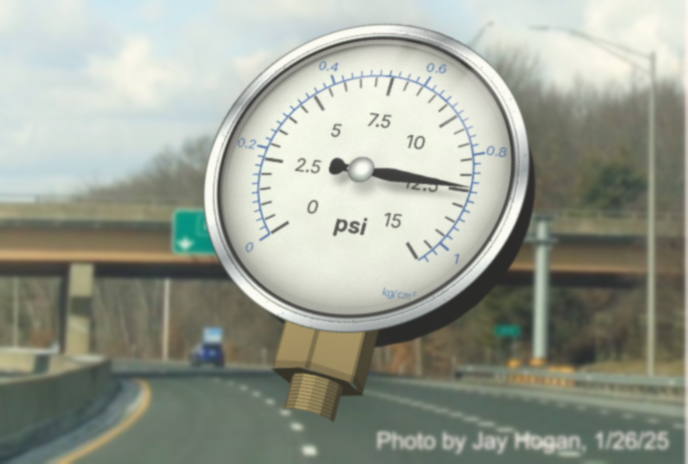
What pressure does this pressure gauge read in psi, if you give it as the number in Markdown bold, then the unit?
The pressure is **12.5** psi
